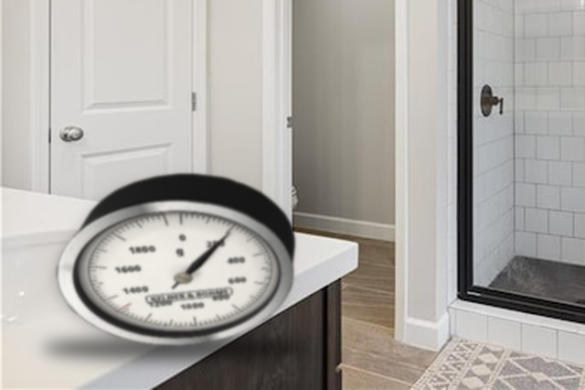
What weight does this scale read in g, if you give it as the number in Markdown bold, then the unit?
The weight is **200** g
